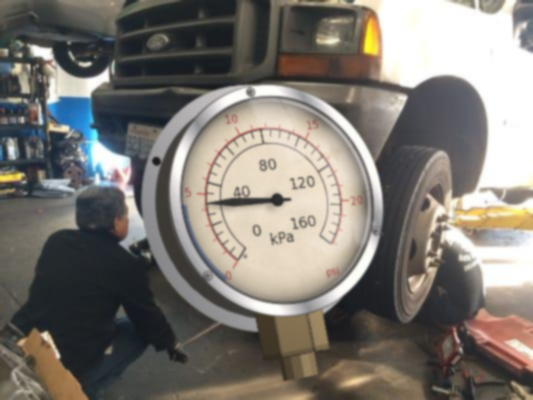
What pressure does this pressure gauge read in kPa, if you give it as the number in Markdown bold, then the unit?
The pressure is **30** kPa
